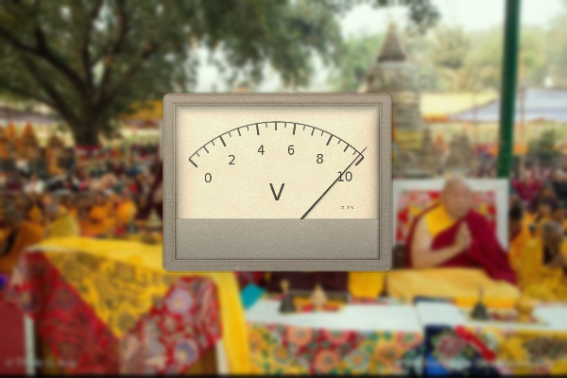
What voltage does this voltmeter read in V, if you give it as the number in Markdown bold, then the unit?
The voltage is **9.75** V
